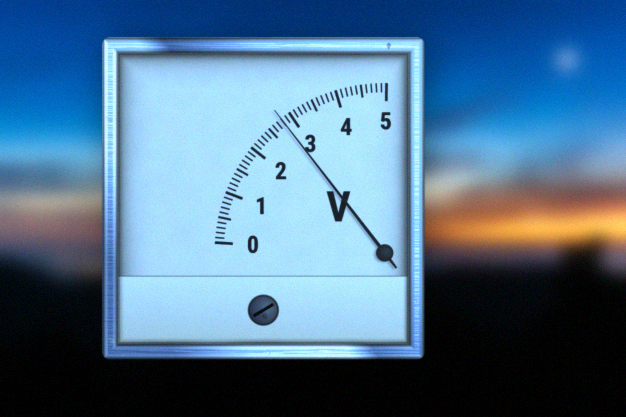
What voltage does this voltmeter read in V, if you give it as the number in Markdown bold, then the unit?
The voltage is **2.8** V
